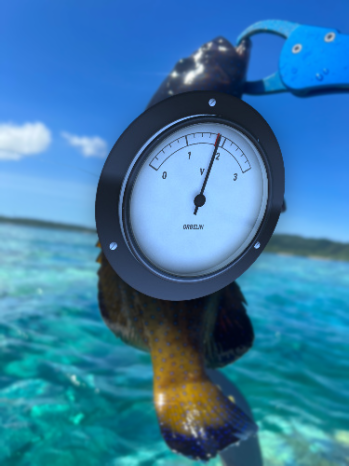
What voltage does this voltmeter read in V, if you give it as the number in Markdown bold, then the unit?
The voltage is **1.8** V
